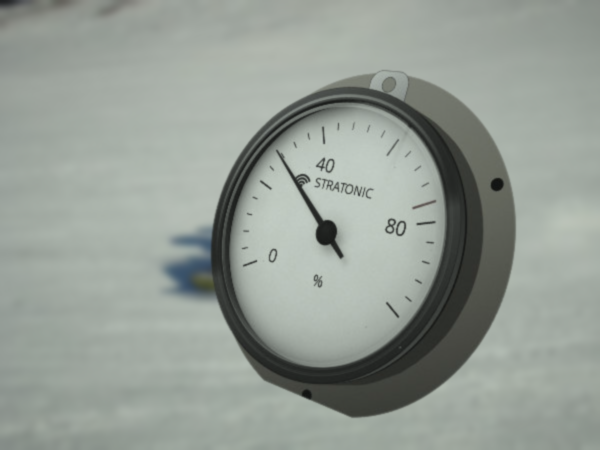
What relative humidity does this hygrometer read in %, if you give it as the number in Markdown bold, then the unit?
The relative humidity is **28** %
